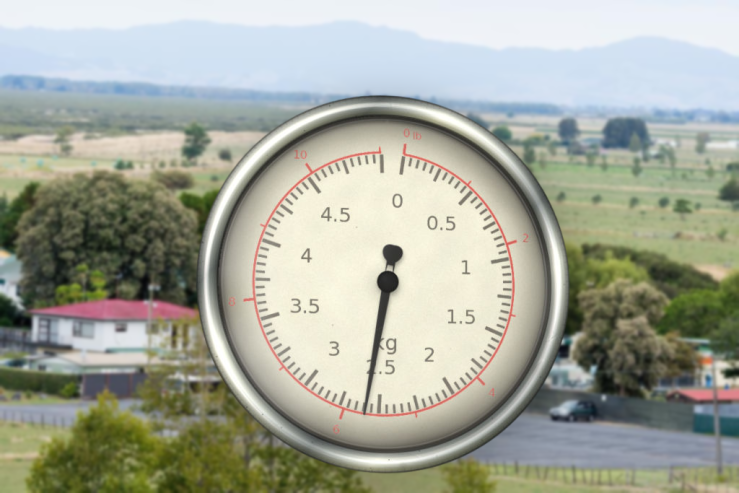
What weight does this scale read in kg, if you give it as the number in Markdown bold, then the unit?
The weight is **2.6** kg
